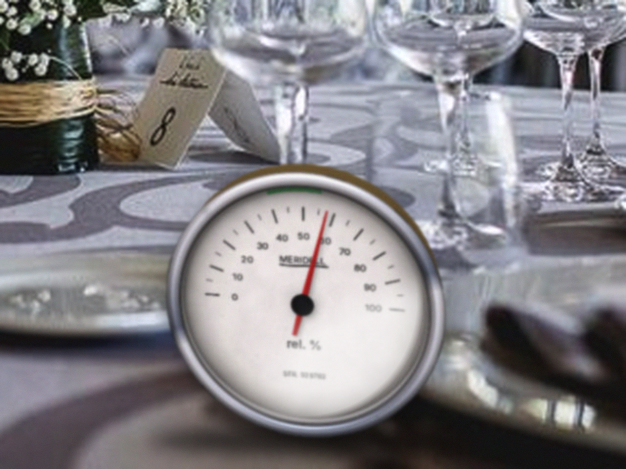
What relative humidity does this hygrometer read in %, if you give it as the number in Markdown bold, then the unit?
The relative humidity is **57.5** %
